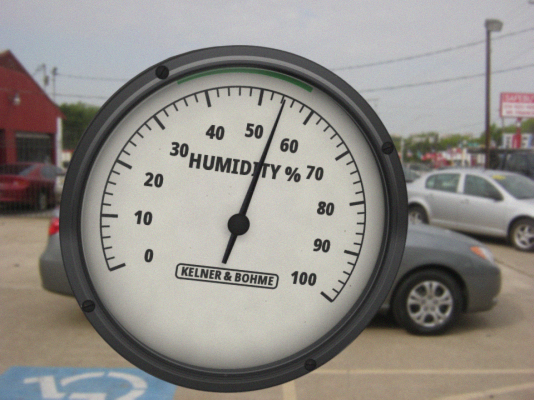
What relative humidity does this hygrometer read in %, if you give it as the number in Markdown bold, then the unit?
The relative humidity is **54** %
